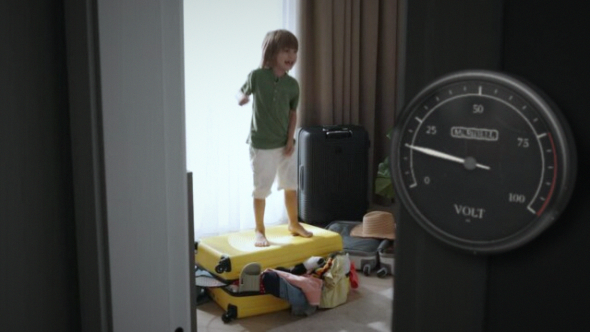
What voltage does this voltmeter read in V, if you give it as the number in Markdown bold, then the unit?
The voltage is **15** V
